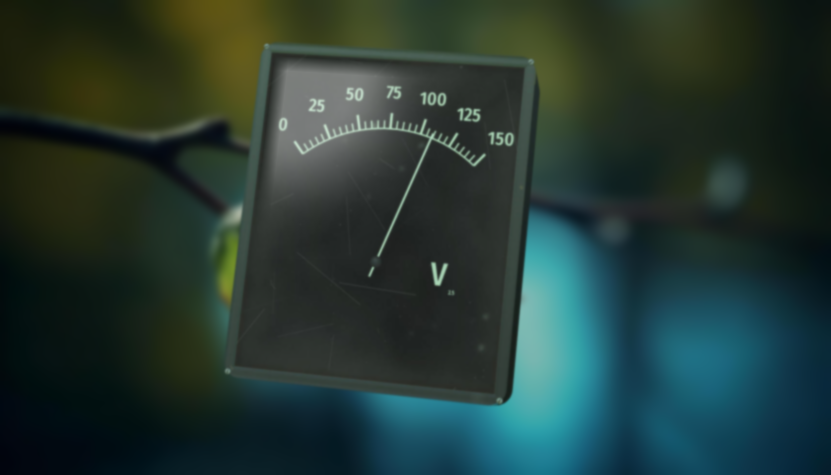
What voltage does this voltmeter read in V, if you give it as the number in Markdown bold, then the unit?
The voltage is **110** V
